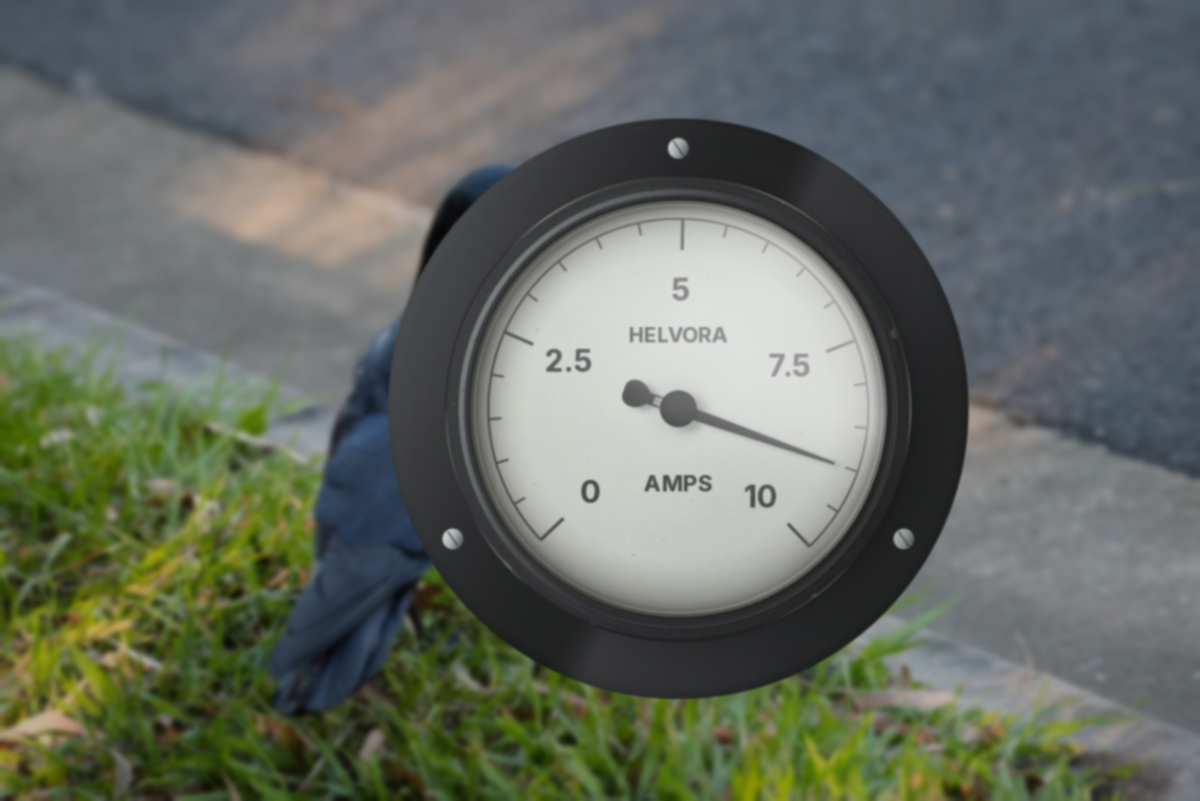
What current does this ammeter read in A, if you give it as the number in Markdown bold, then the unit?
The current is **9** A
